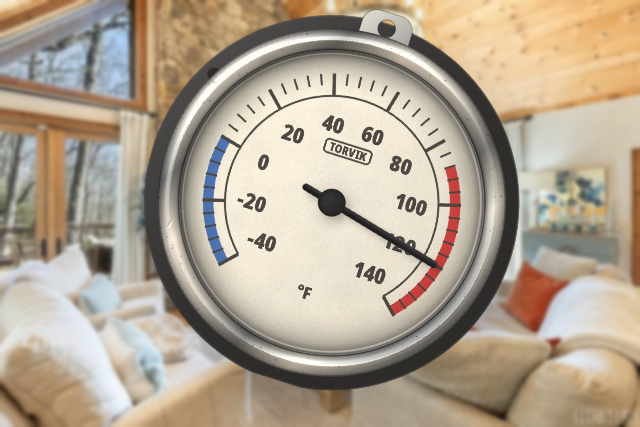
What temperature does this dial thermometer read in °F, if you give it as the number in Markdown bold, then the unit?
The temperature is **120** °F
